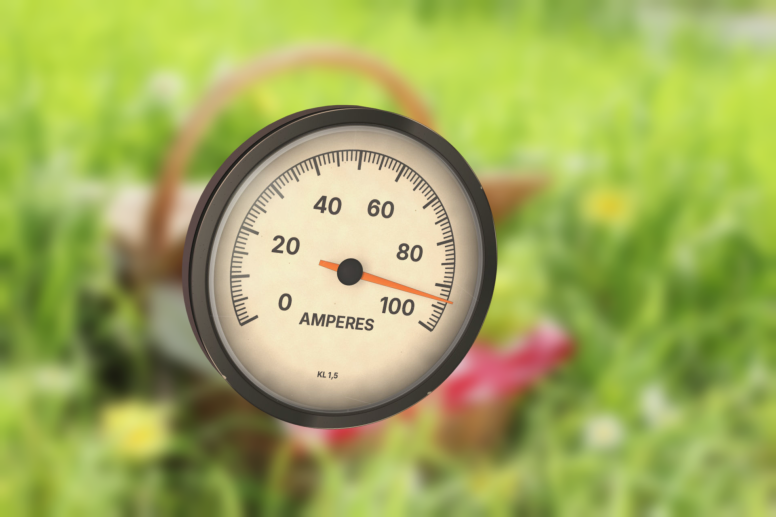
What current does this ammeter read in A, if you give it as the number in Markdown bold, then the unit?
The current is **93** A
